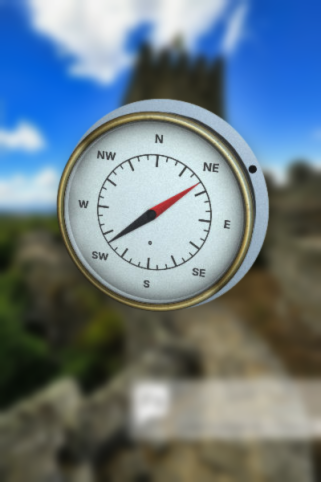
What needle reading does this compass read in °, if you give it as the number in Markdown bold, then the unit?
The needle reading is **50** °
